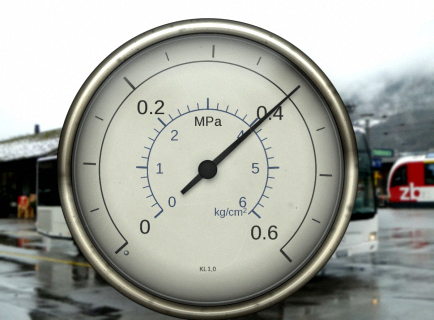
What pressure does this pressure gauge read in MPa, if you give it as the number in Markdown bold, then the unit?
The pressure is **0.4** MPa
